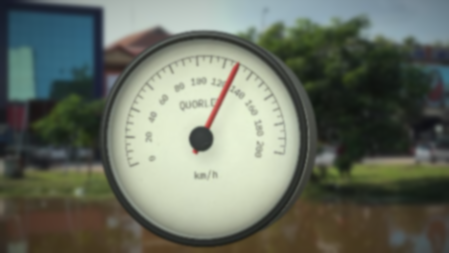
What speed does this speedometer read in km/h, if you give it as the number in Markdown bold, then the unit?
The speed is **130** km/h
